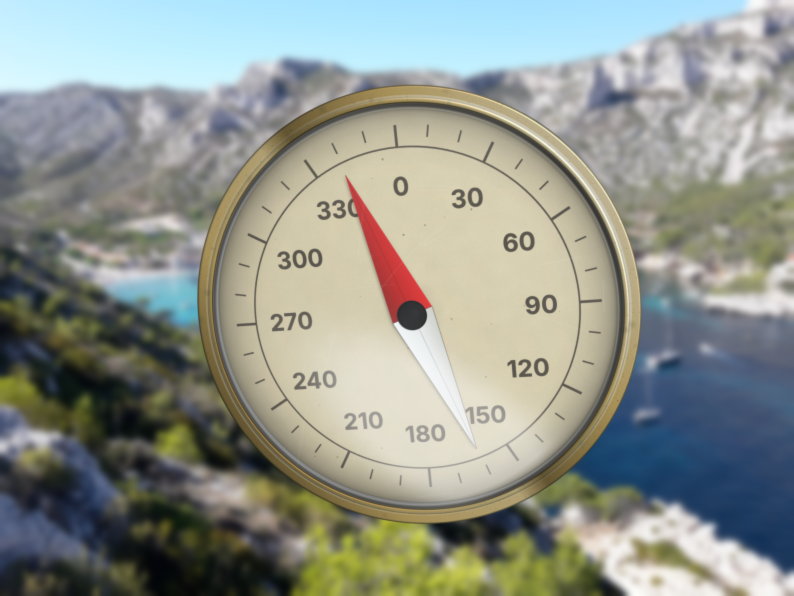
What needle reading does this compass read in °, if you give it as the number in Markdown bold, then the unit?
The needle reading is **340** °
